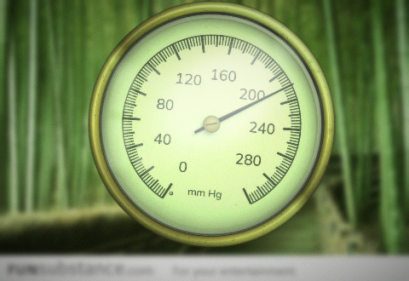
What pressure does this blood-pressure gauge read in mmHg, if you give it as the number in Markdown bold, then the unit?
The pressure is **210** mmHg
